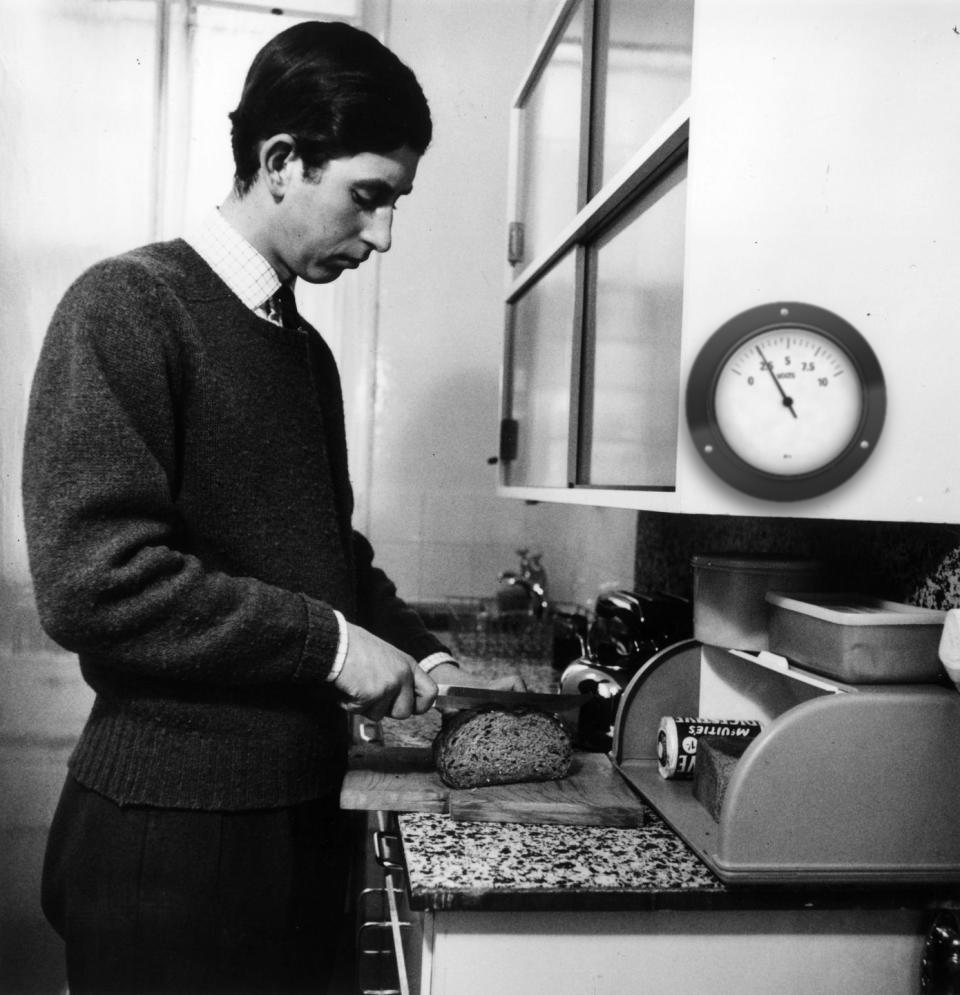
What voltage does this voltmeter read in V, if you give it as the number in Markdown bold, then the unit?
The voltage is **2.5** V
